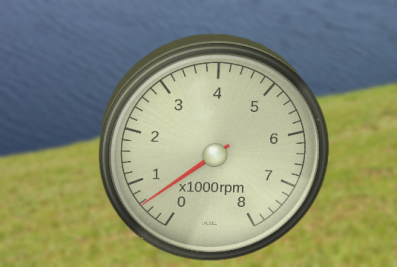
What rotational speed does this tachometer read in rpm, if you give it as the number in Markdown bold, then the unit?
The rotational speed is **600** rpm
